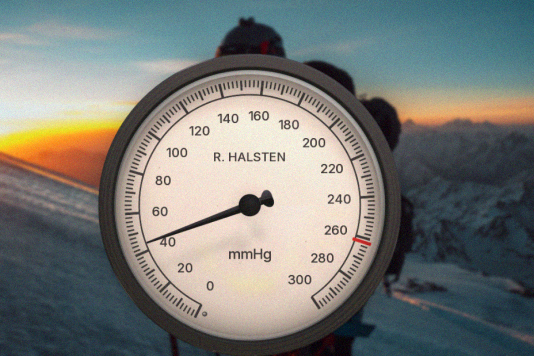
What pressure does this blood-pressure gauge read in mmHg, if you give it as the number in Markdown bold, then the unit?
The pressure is **44** mmHg
